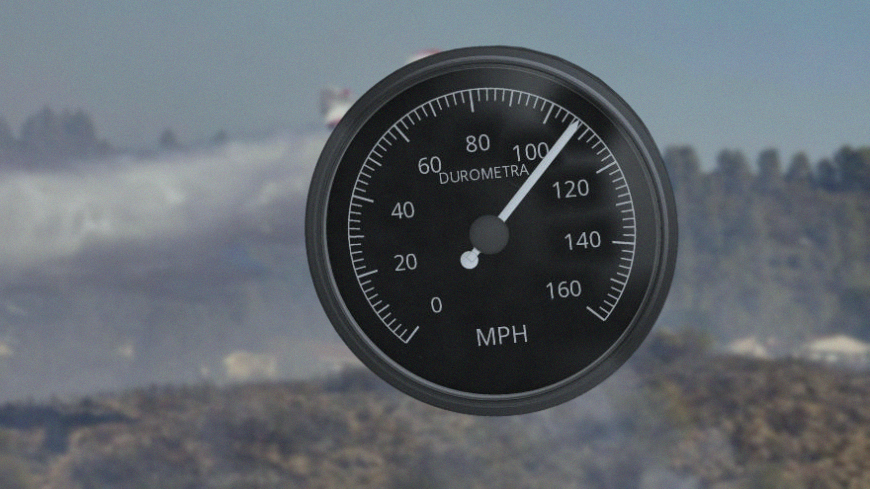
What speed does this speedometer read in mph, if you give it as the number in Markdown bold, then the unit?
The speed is **107** mph
